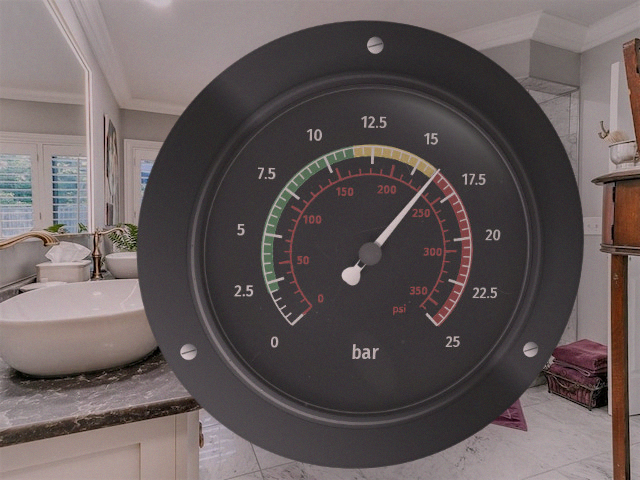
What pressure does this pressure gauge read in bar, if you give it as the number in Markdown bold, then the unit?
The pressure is **16** bar
